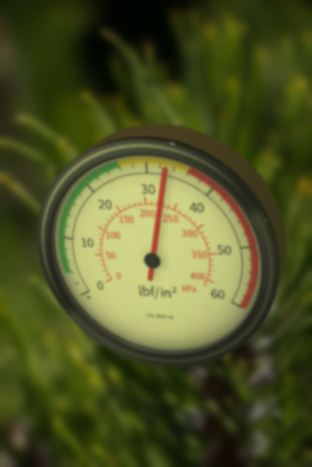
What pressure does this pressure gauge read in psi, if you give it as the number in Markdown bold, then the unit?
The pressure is **33** psi
